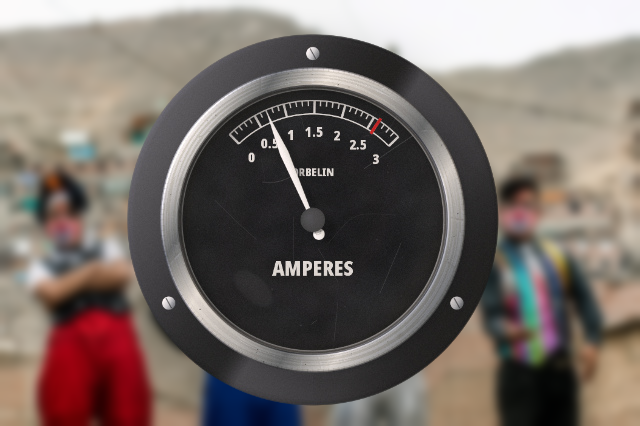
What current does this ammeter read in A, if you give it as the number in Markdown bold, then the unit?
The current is **0.7** A
